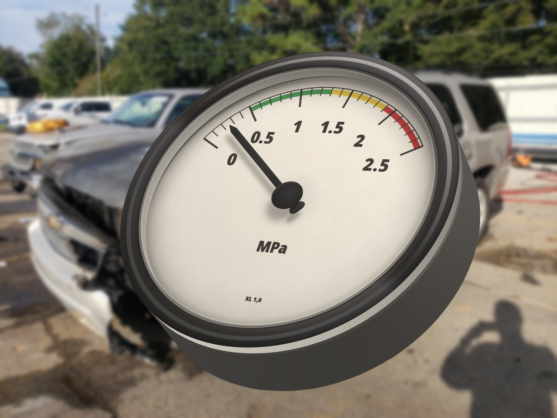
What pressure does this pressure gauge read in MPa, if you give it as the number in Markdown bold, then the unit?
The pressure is **0.25** MPa
